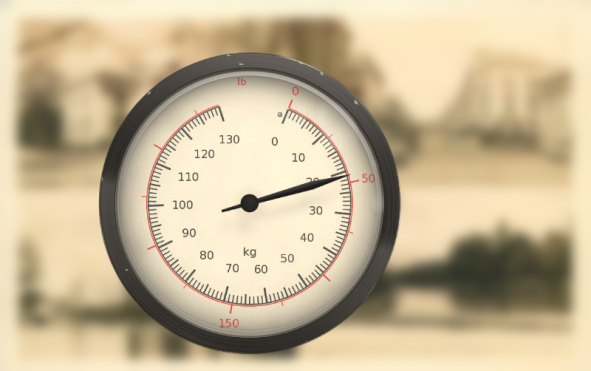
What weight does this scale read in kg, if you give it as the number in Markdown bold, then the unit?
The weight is **21** kg
